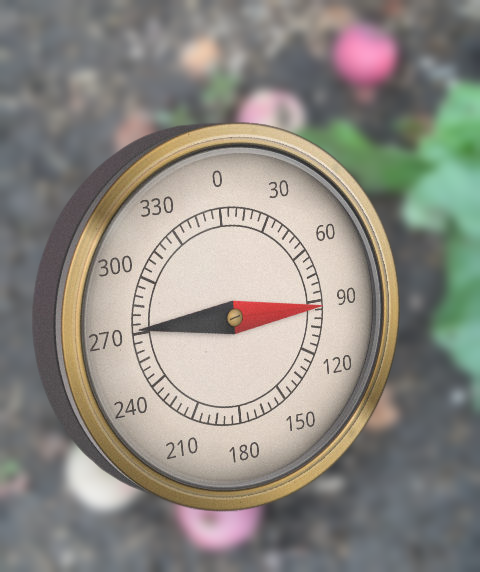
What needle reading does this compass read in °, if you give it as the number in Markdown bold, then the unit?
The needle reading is **92.5** °
